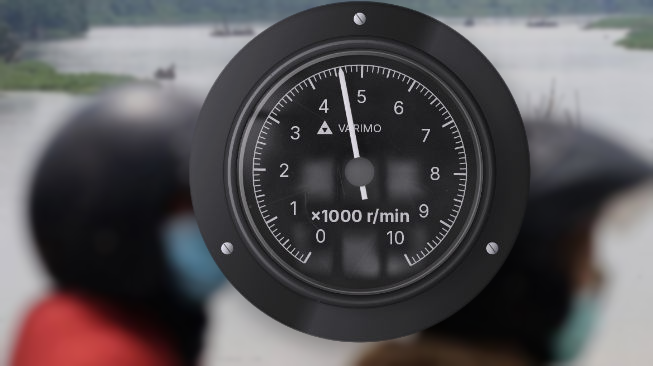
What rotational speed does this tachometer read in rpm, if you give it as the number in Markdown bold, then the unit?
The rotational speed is **4600** rpm
